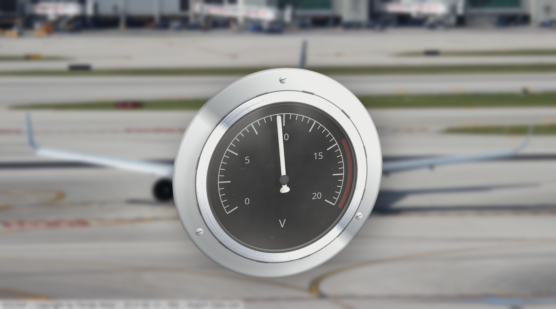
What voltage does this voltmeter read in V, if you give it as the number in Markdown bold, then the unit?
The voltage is **9.5** V
